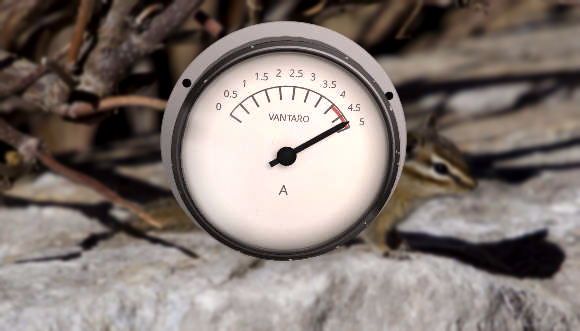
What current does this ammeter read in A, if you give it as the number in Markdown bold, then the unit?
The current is **4.75** A
